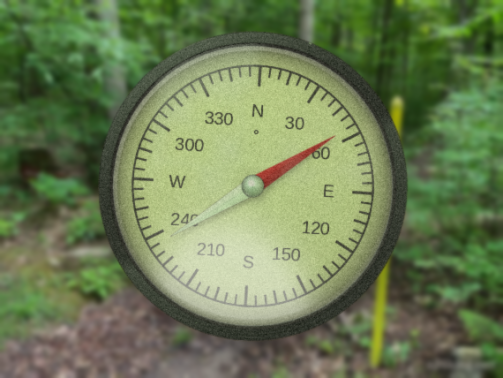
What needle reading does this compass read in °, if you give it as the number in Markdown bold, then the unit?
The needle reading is **55** °
